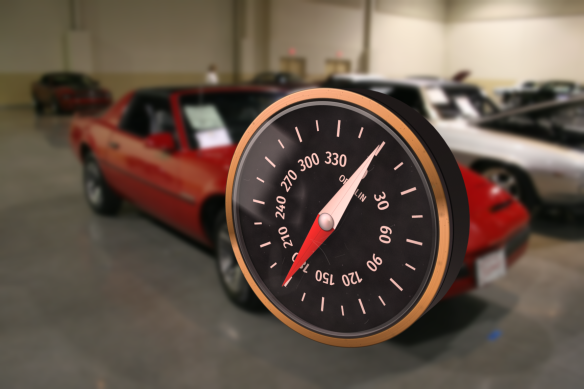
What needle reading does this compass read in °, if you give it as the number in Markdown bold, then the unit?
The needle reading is **180** °
